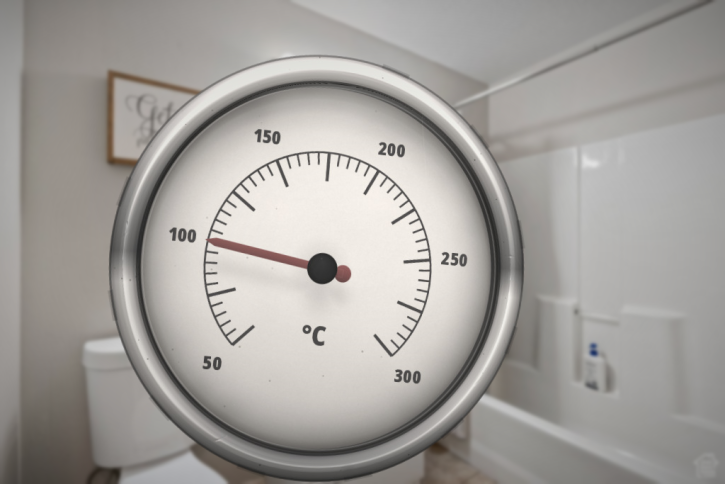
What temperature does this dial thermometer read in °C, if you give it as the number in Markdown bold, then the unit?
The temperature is **100** °C
